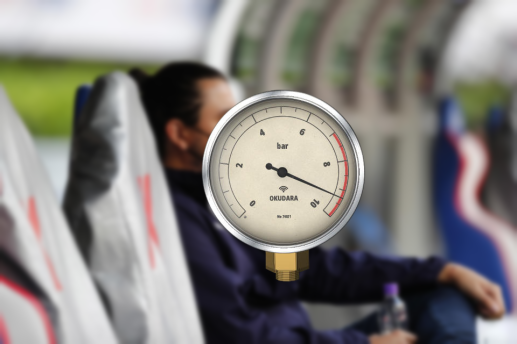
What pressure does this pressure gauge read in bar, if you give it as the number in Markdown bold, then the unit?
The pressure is **9.25** bar
